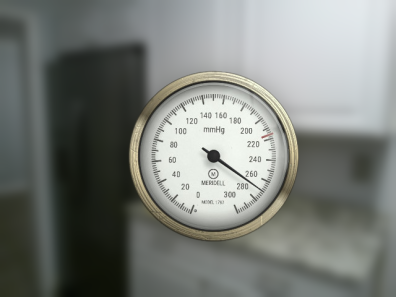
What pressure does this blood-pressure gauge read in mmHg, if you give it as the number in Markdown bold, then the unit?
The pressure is **270** mmHg
